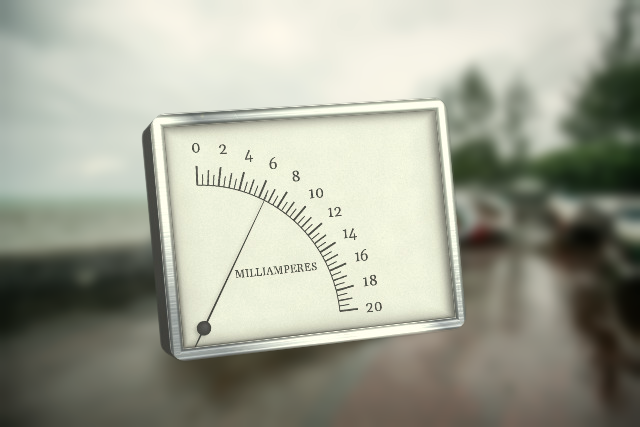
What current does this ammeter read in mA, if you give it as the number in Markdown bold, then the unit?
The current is **6.5** mA
